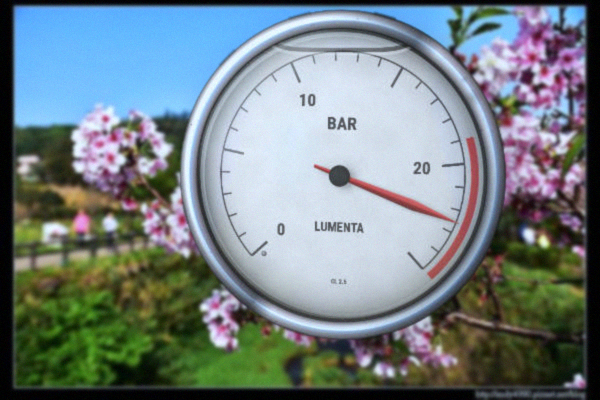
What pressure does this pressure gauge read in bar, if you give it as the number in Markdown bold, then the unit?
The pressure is **22.5** bar
